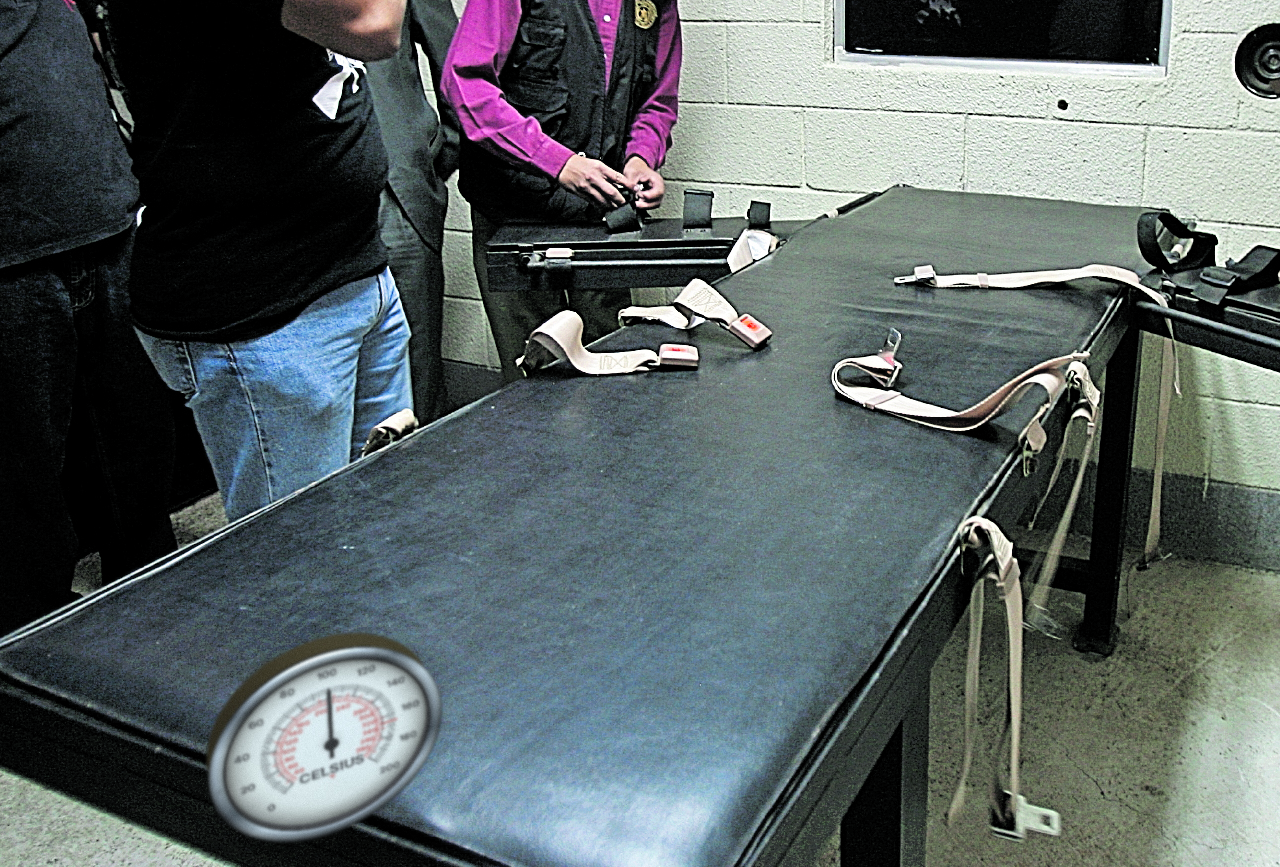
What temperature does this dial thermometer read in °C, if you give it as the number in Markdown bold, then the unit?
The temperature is **100** °C
